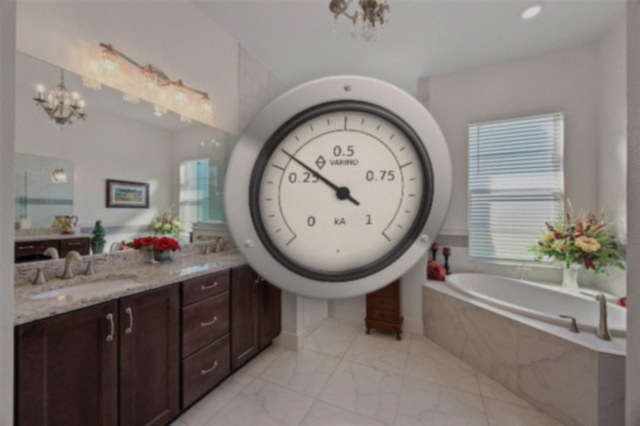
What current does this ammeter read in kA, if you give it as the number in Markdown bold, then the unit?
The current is **0.3** kA
